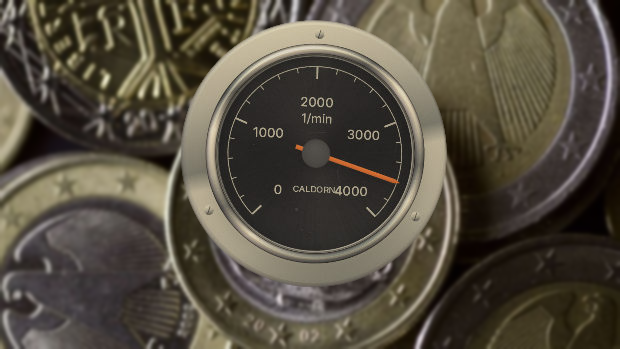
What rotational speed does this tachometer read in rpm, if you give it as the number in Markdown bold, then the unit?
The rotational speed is **3600** rpm
